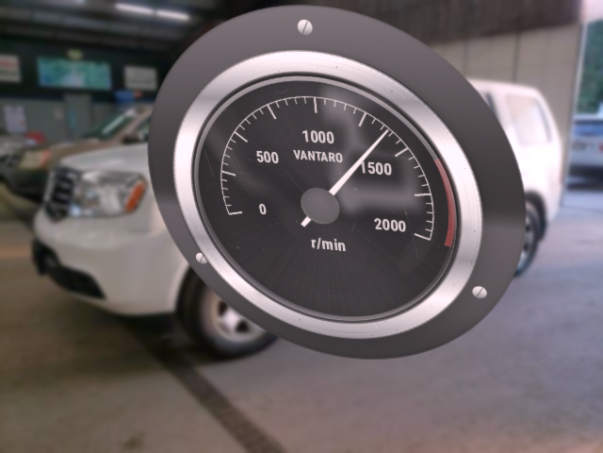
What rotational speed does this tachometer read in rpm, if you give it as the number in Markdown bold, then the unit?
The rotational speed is **1375** rpm
